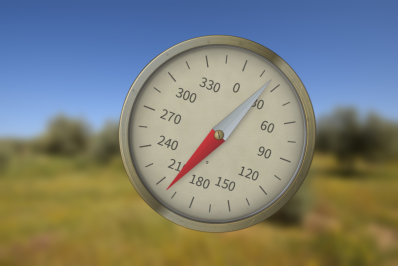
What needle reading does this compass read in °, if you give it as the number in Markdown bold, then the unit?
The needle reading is **202.5** °
